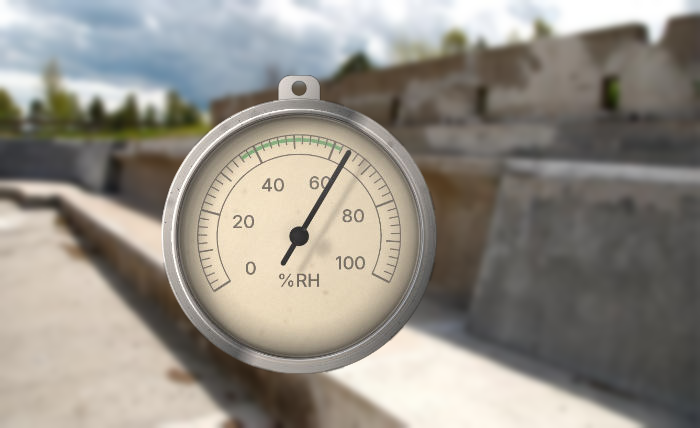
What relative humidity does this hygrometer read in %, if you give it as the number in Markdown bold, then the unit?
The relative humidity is **64** %
